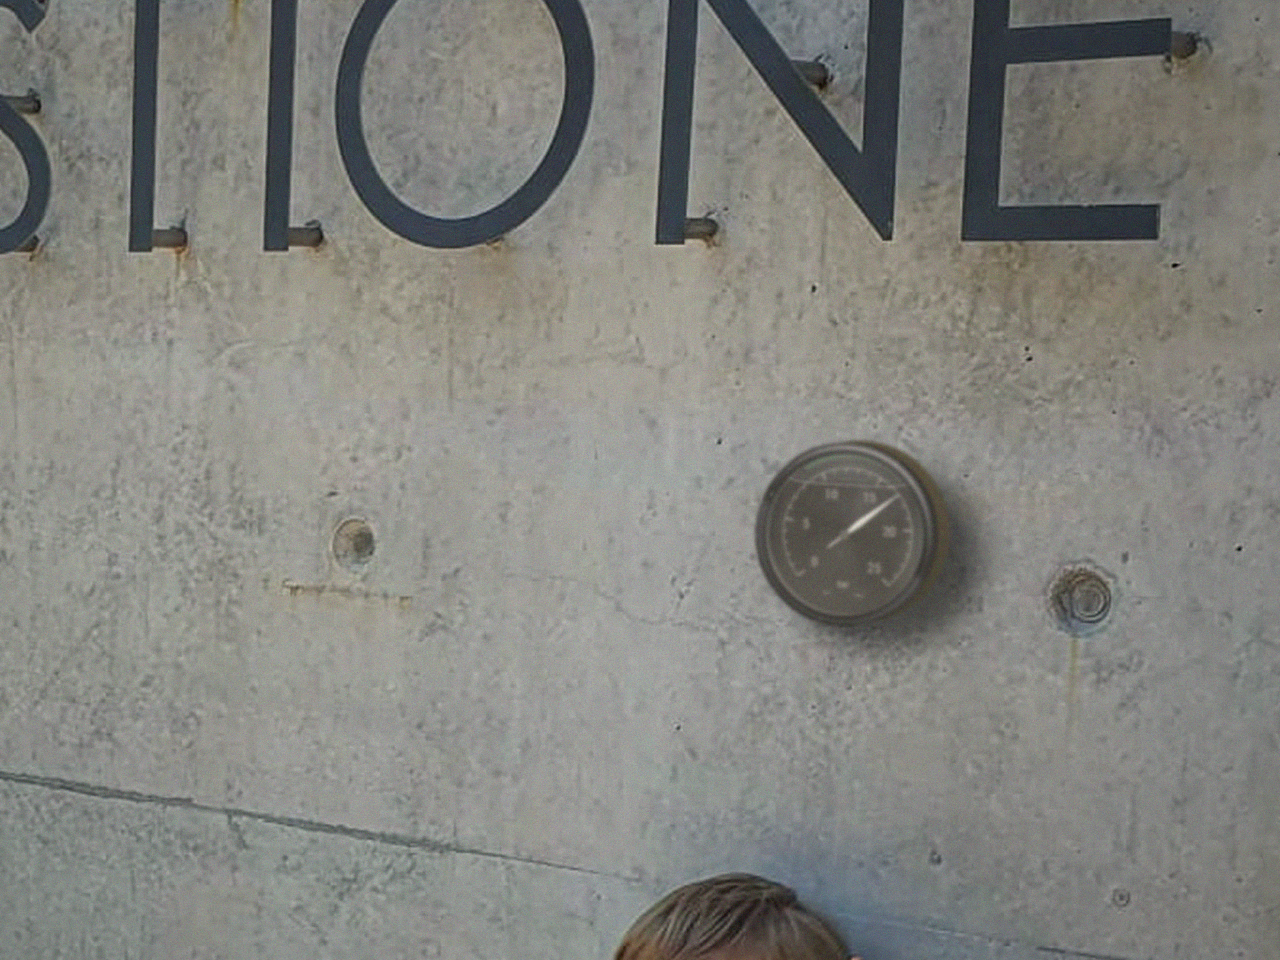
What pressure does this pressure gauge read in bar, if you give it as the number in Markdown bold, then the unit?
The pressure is **17** bar
